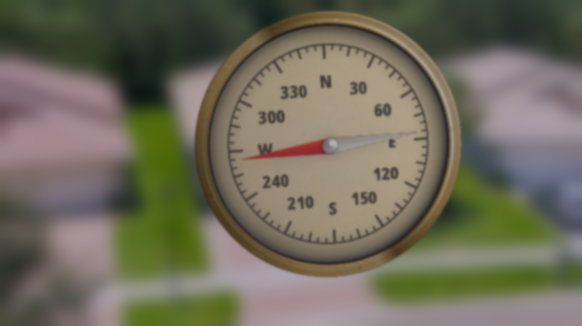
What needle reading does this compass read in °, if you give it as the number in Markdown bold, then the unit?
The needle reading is **265** °
